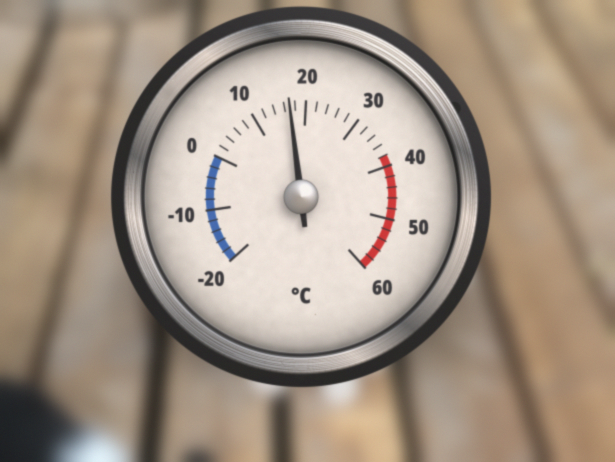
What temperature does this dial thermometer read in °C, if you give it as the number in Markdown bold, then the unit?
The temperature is **17** °C
